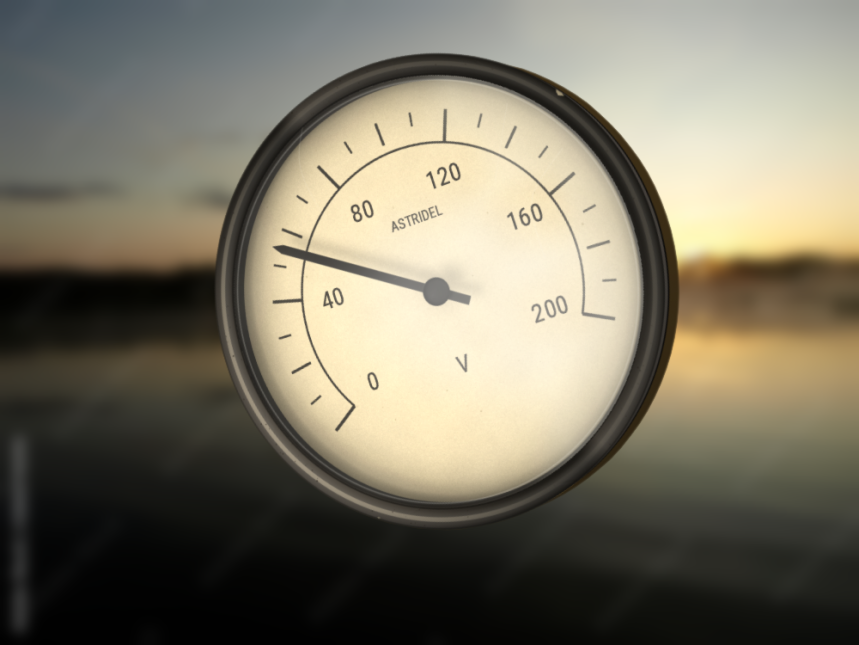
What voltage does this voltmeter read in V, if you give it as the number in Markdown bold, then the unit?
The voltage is **55** V
